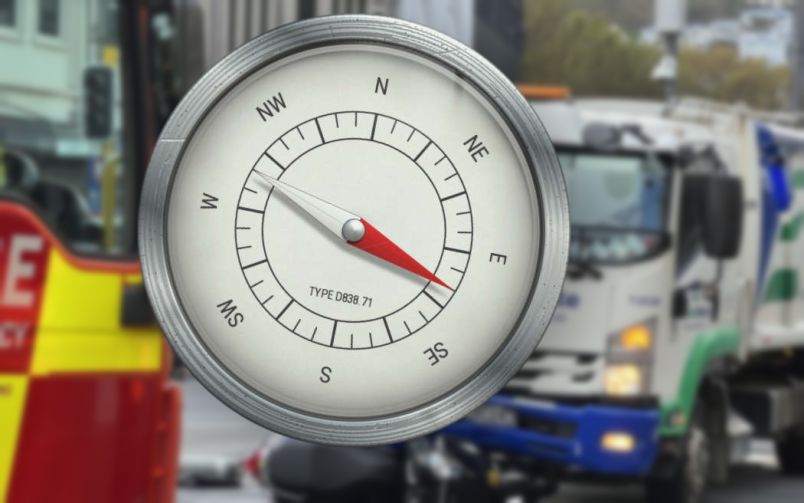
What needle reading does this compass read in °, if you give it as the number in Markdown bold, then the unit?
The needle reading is **110** °
